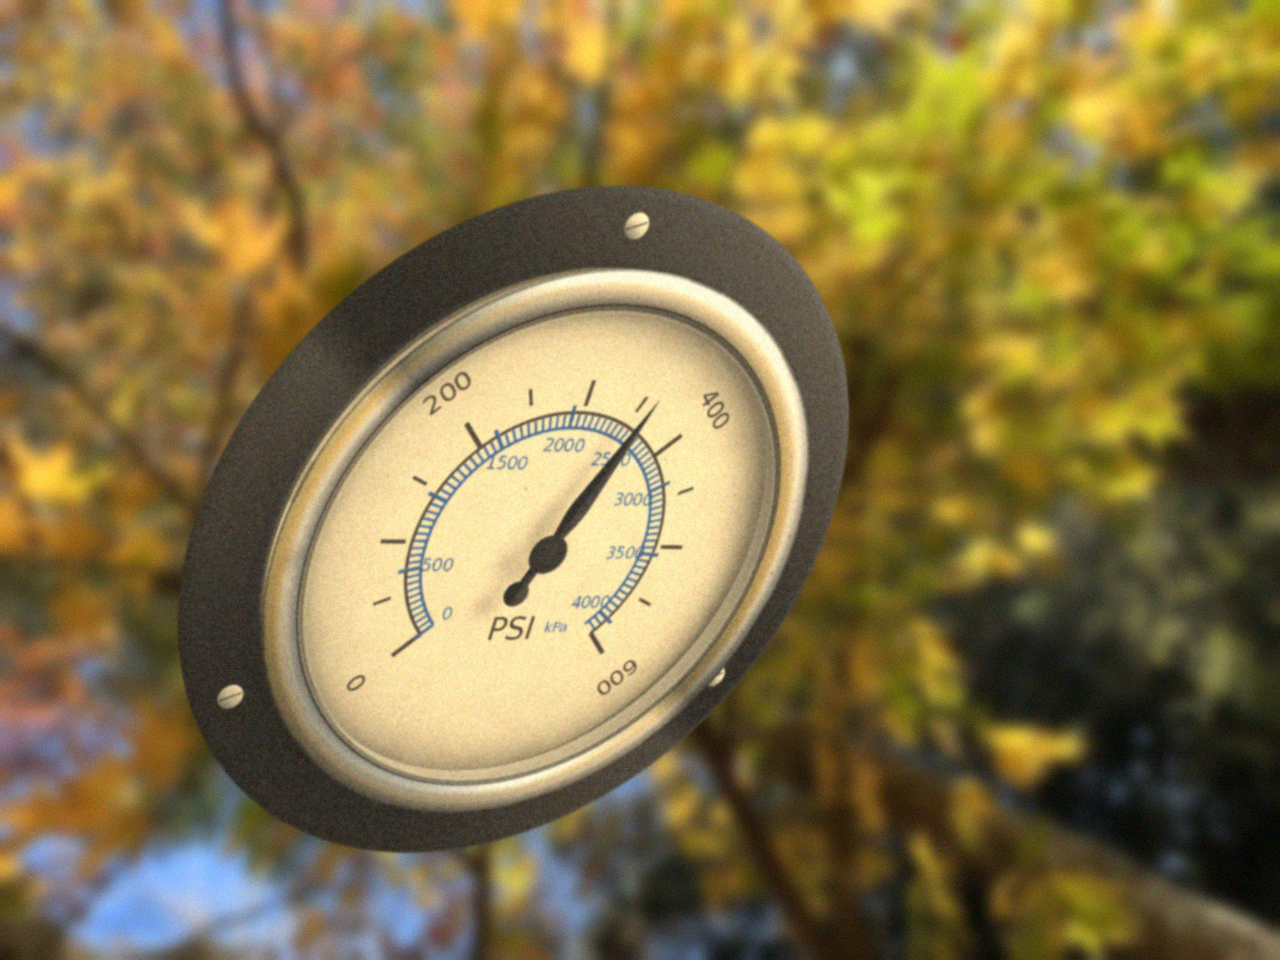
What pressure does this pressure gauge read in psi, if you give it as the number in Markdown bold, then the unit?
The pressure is **350** psi
